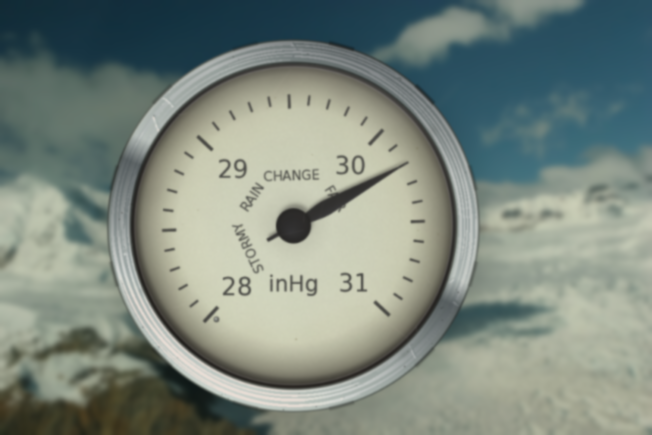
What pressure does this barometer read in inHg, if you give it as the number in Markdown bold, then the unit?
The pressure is **30.2** inHg
